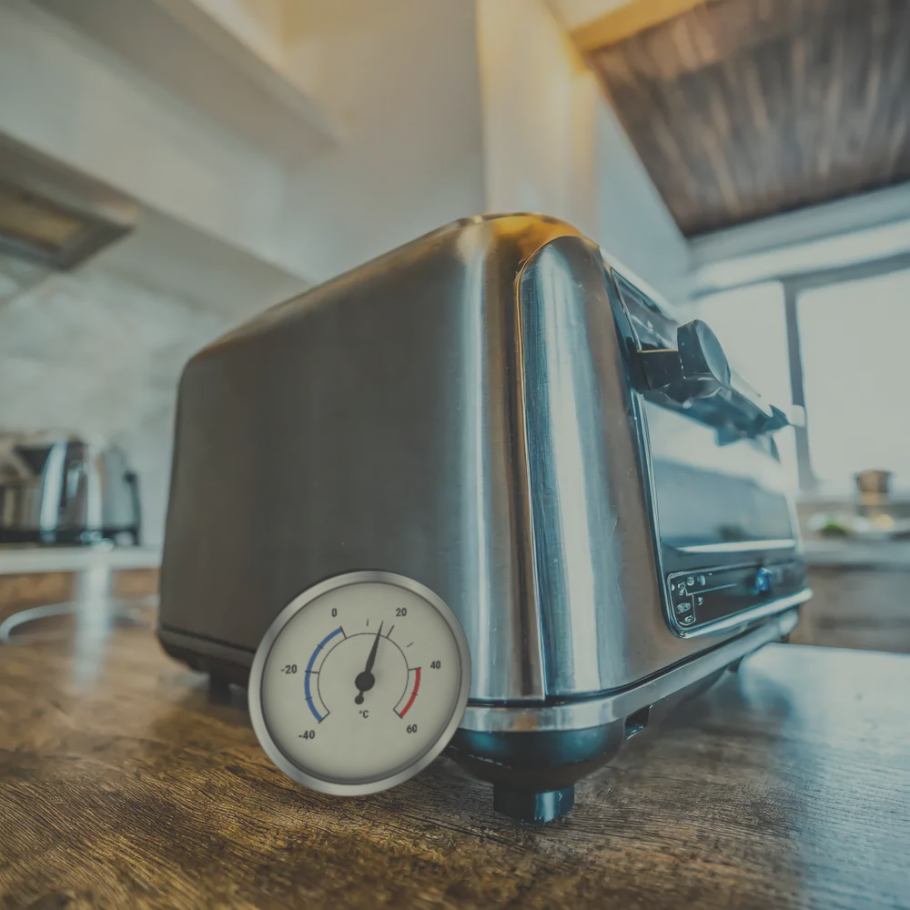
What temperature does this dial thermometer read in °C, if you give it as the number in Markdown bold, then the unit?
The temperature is **15** °C
